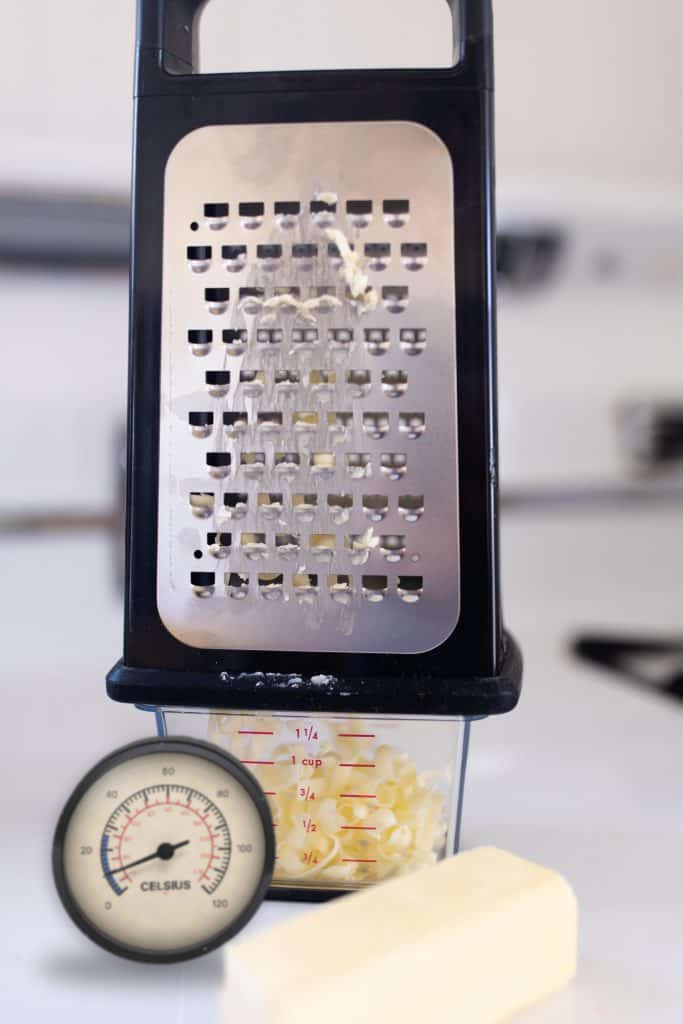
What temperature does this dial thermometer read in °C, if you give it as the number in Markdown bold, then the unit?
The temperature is **10** °C
